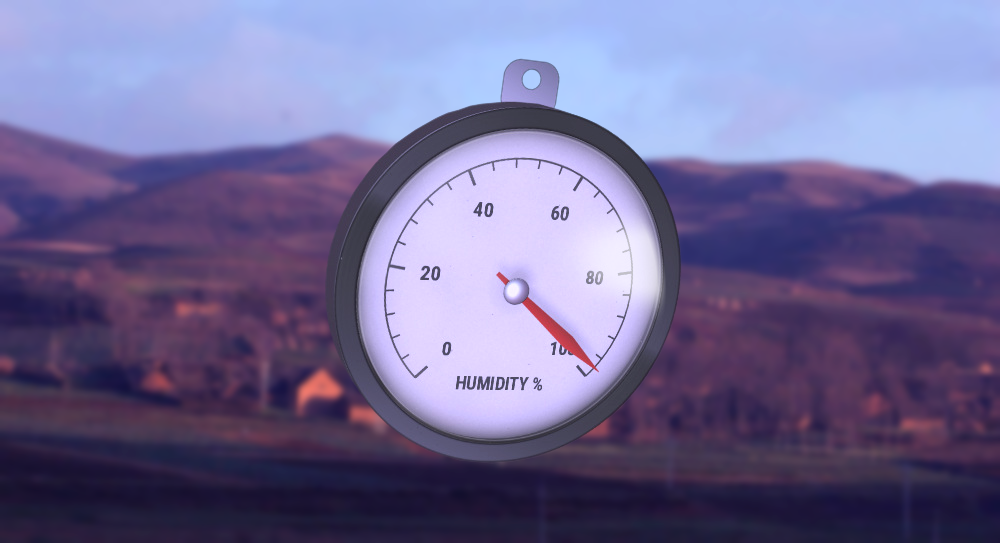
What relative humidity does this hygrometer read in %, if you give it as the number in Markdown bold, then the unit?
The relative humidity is **98** %
